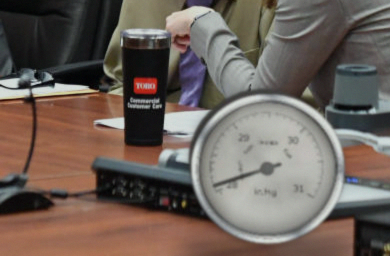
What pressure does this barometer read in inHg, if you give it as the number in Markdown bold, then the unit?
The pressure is **28.1** inHg
